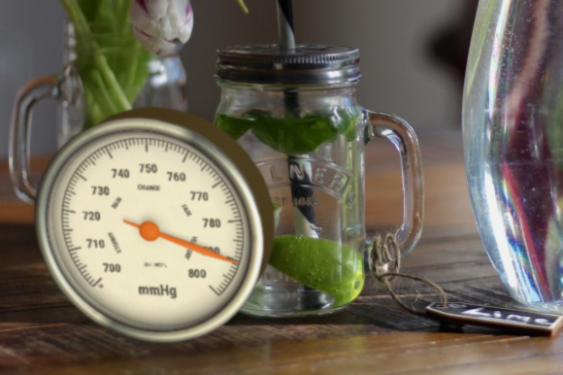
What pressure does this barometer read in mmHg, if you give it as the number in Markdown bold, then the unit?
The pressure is **790** mmHg
